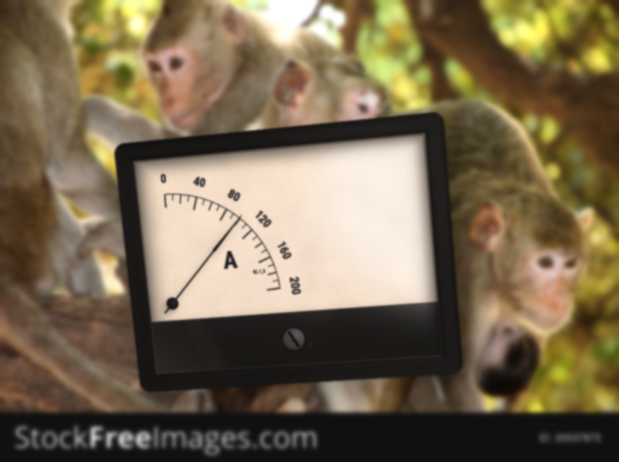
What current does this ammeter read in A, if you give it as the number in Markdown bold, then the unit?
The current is **100** A
